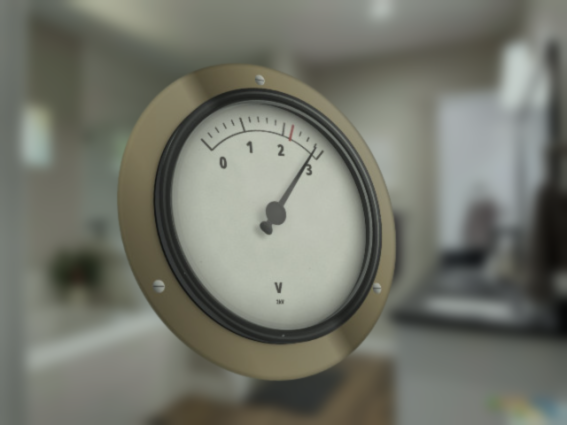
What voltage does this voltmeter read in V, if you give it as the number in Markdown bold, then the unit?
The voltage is **2.8** V
